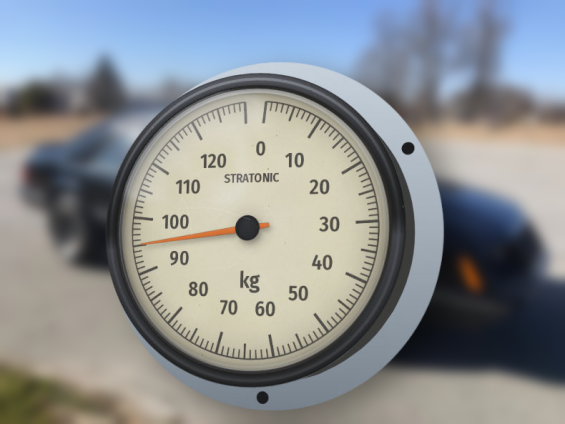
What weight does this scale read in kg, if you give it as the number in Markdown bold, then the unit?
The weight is **95** kg
